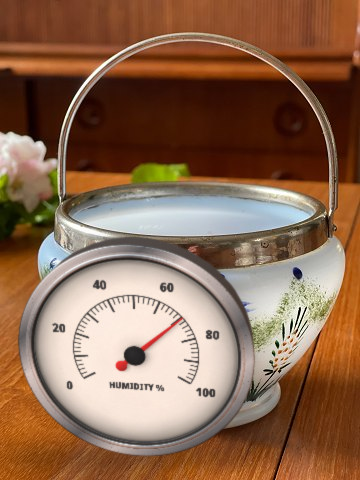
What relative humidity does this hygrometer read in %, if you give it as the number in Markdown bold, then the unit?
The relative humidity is **70** %
